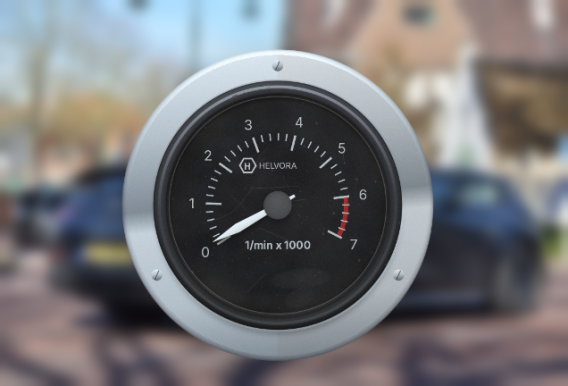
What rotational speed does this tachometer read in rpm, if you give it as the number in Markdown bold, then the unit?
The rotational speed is **100** rpm
